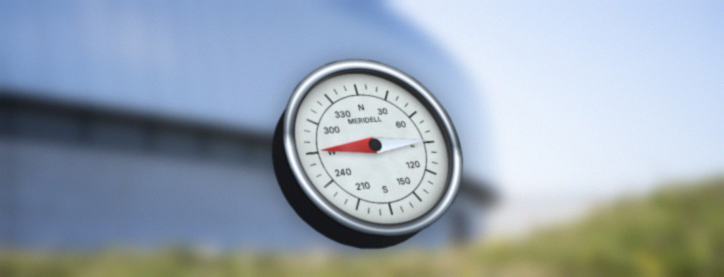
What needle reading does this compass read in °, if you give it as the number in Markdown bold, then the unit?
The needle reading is **270** °
